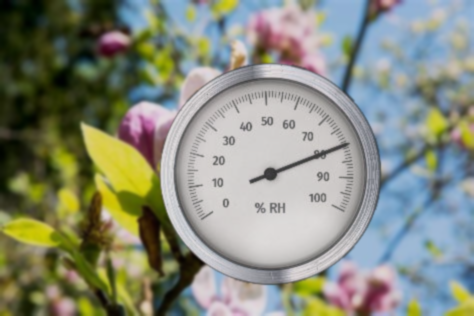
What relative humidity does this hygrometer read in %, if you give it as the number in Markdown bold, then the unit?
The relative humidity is **80** %
